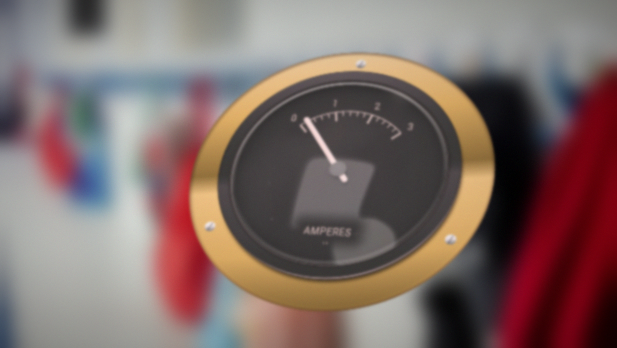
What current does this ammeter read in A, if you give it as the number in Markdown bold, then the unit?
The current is **0.2** A
